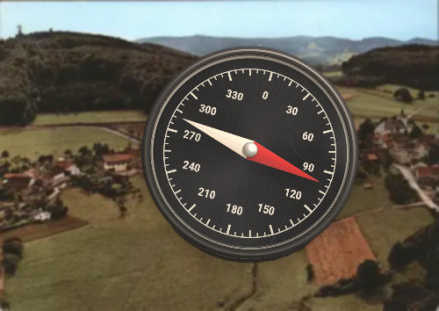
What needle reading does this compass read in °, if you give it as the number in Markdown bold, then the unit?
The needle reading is **100** °
